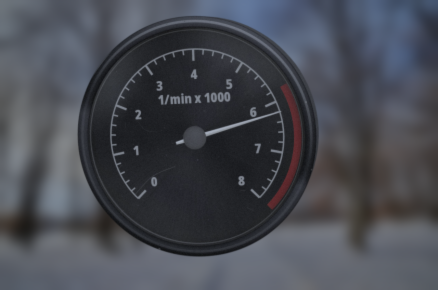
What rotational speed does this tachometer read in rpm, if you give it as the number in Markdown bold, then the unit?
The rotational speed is **6200** rpm
